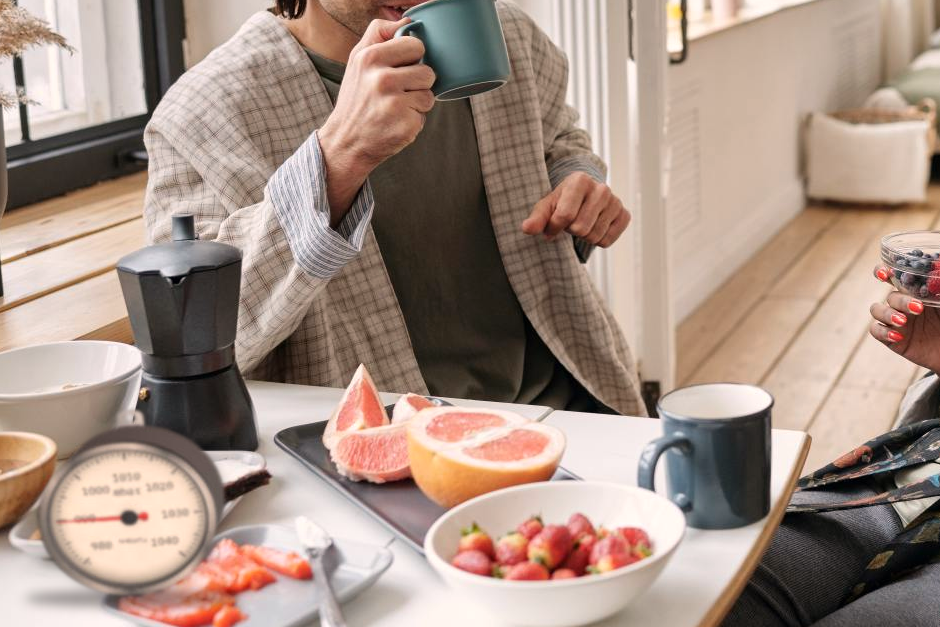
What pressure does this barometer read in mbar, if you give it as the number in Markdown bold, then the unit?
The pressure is **990** mbar
